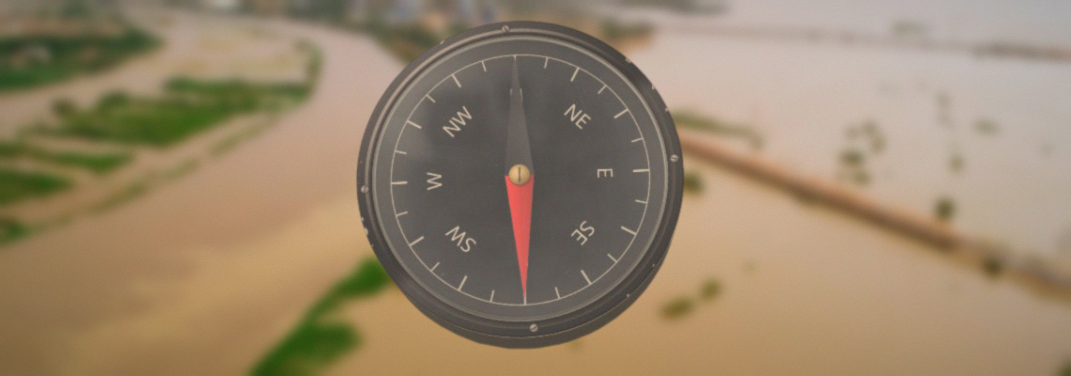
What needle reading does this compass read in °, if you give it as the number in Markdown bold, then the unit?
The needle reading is **180** °
